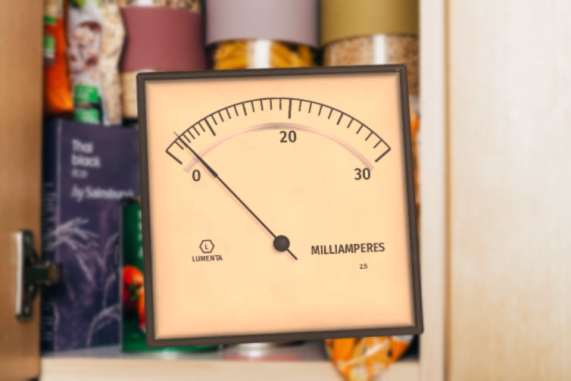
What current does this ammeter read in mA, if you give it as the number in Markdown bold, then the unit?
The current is **5** mA
